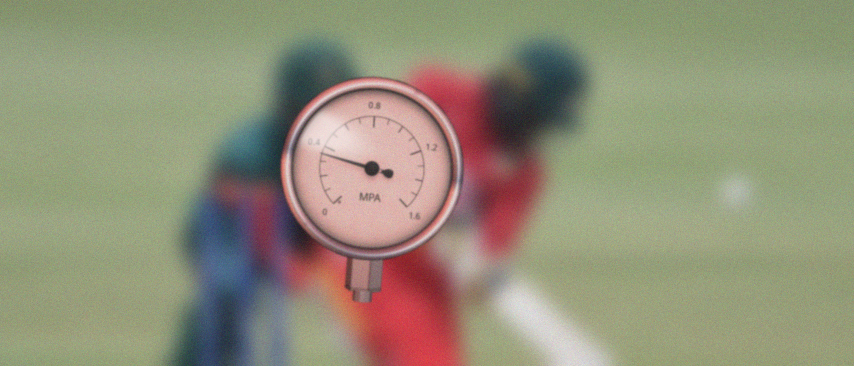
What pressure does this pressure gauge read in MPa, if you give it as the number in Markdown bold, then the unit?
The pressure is **0.35** MPa
